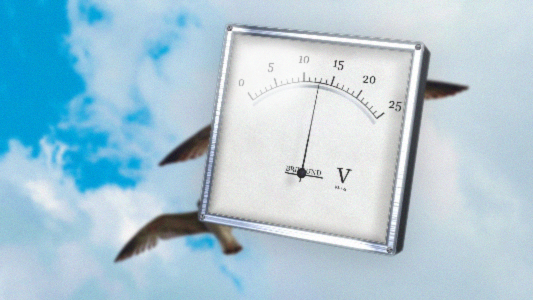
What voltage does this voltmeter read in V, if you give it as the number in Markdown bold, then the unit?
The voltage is **13** V
